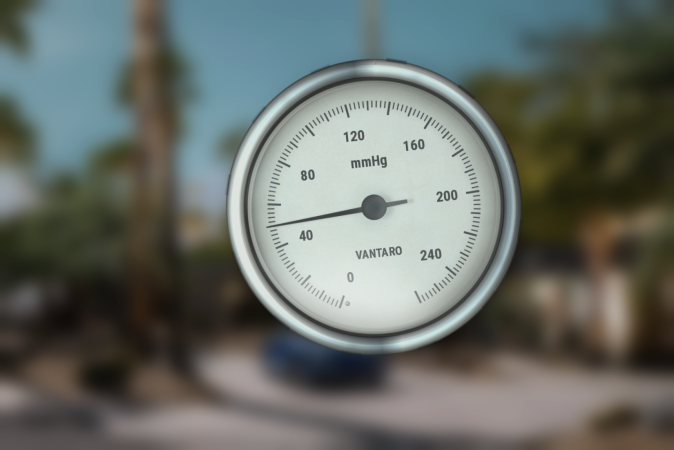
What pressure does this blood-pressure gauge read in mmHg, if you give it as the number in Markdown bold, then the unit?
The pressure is **50** mmHg
